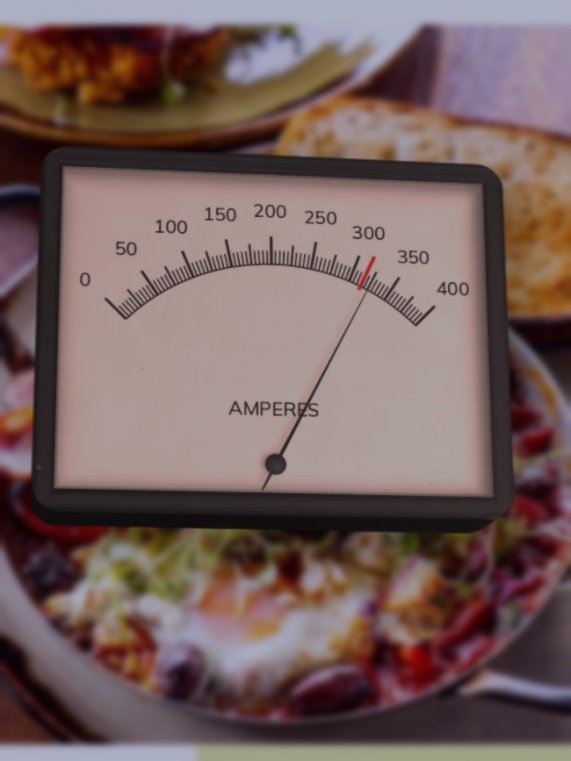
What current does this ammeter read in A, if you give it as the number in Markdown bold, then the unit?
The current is **325** A
